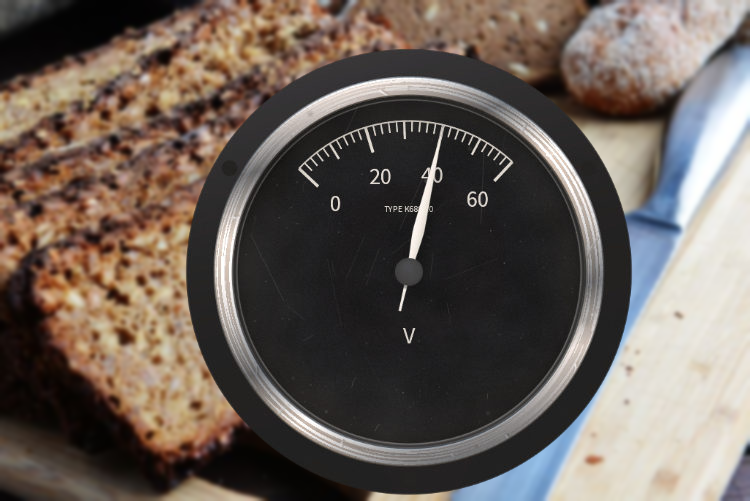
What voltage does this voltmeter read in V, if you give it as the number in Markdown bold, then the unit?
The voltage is **40** V
